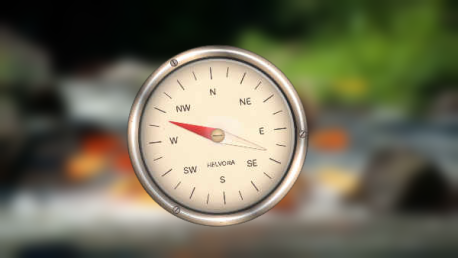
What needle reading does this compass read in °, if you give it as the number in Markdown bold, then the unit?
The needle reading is **292.5** °
